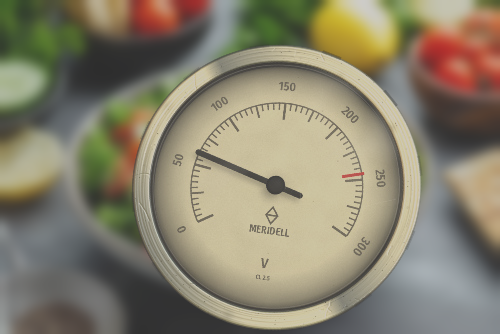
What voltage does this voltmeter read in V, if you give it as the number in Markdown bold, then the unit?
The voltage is **60** V
